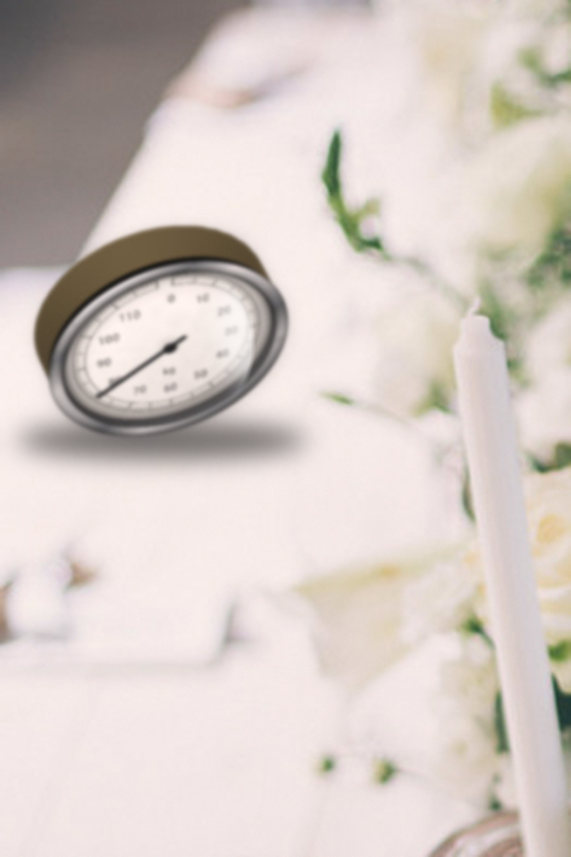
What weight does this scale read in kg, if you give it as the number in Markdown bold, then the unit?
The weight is **80** kg
